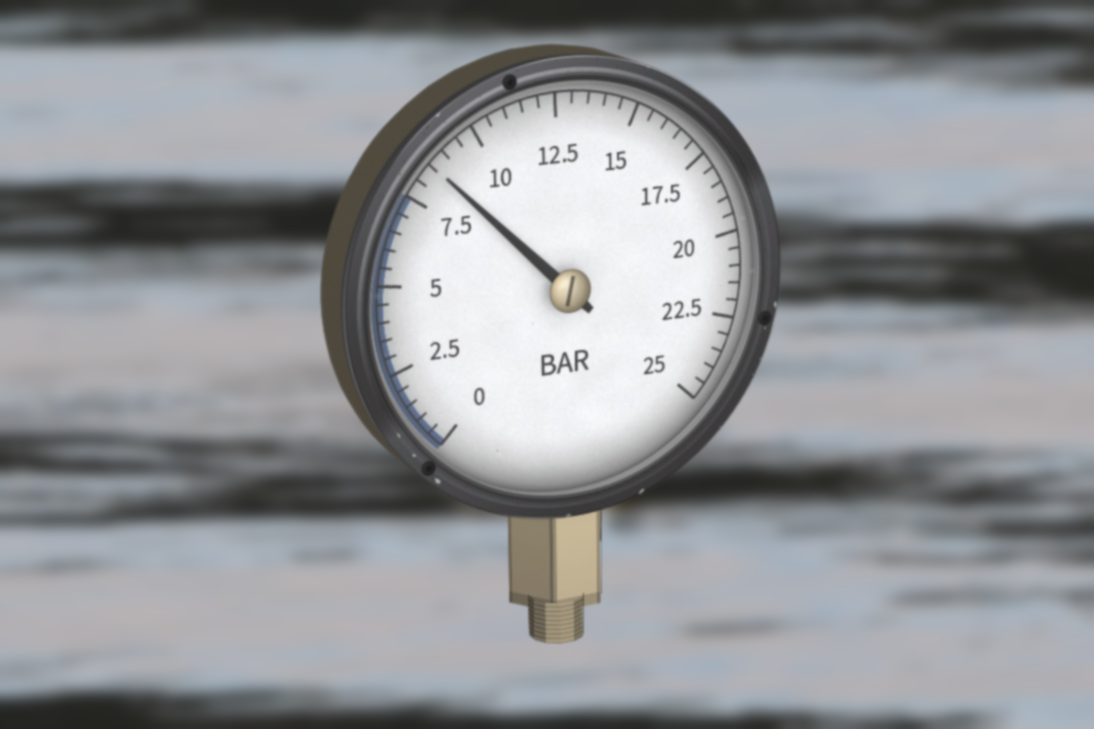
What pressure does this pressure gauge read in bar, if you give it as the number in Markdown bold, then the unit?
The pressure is **8.5** bar
